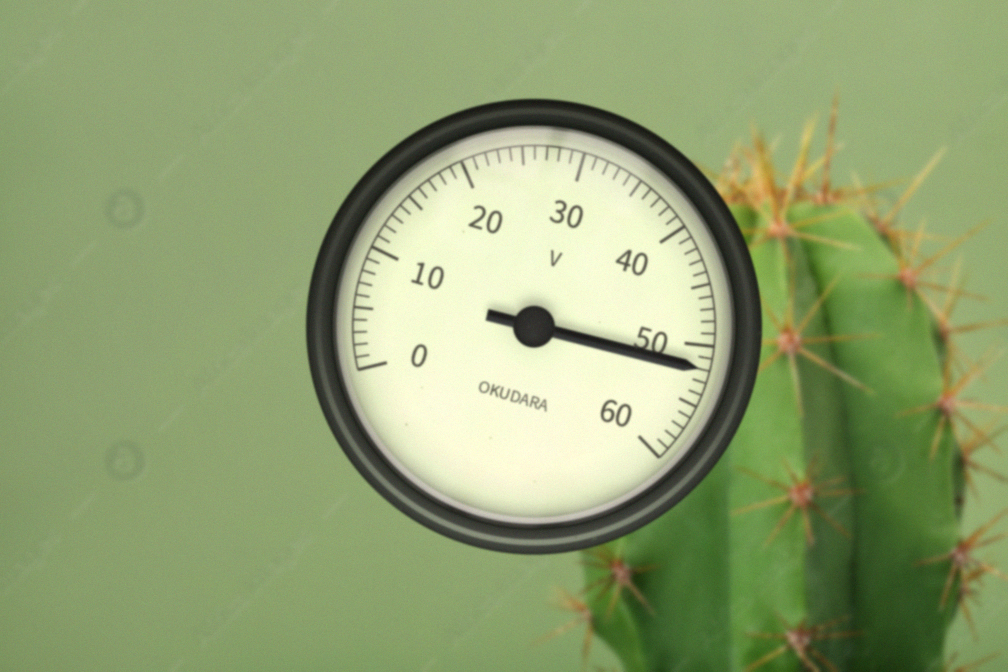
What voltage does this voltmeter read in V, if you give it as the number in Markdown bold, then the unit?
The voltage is **52** V
